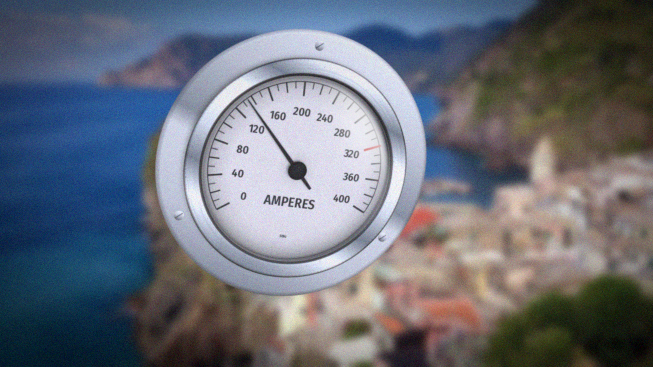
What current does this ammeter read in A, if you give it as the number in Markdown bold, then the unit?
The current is **135** A
